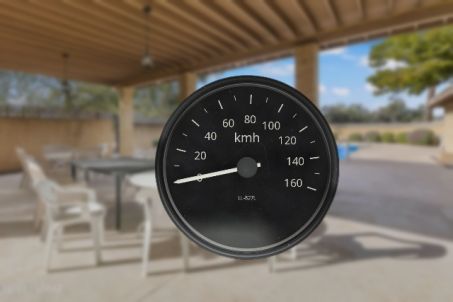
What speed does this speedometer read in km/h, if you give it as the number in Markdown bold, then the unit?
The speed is **0** km/h
